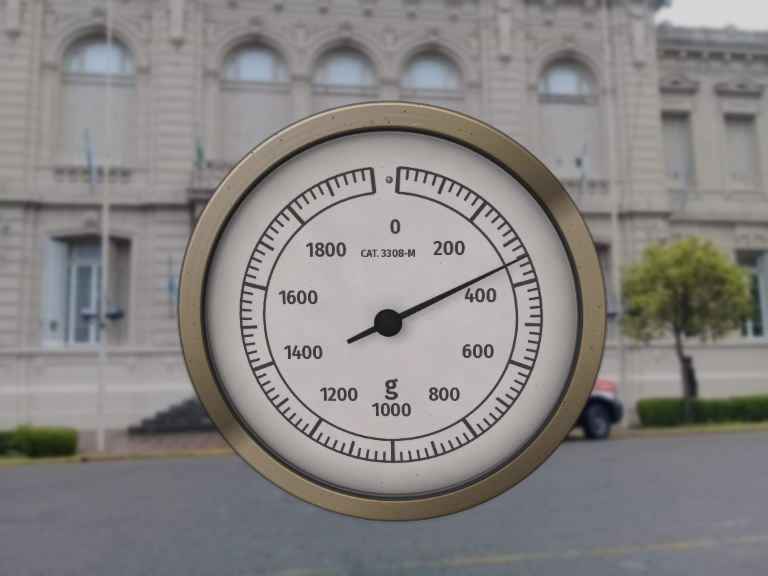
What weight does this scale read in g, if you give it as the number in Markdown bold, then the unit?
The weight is **340** g
